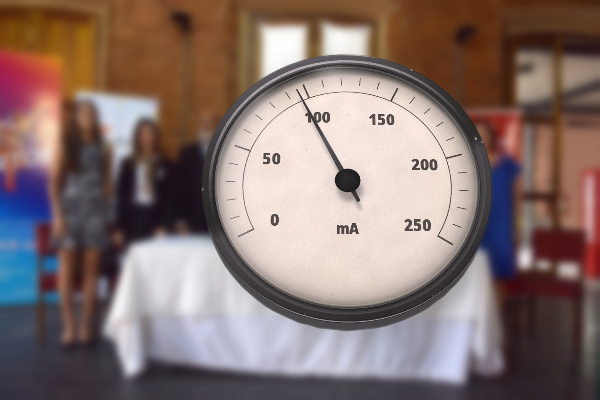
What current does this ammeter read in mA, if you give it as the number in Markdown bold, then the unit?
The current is **95** mA
